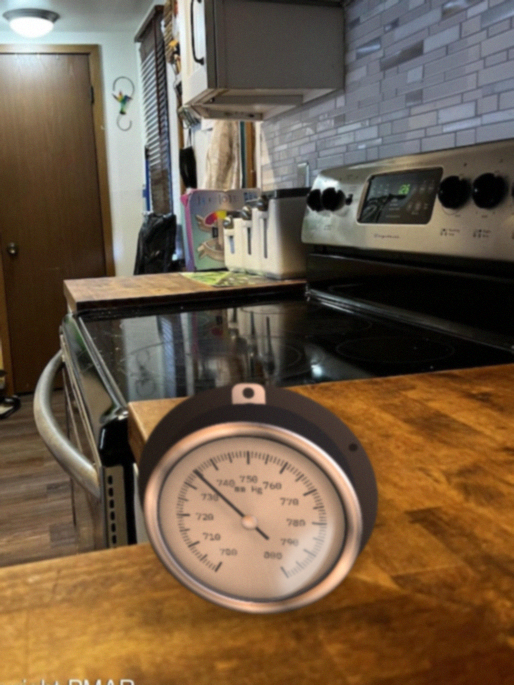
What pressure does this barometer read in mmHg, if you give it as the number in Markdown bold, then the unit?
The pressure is **735** mmHg
